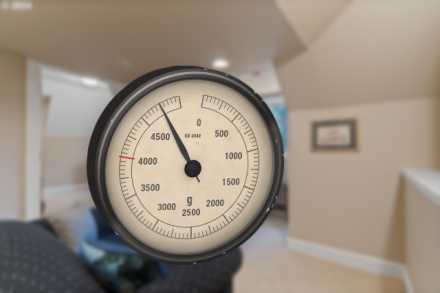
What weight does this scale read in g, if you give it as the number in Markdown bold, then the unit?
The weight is **4750** g
